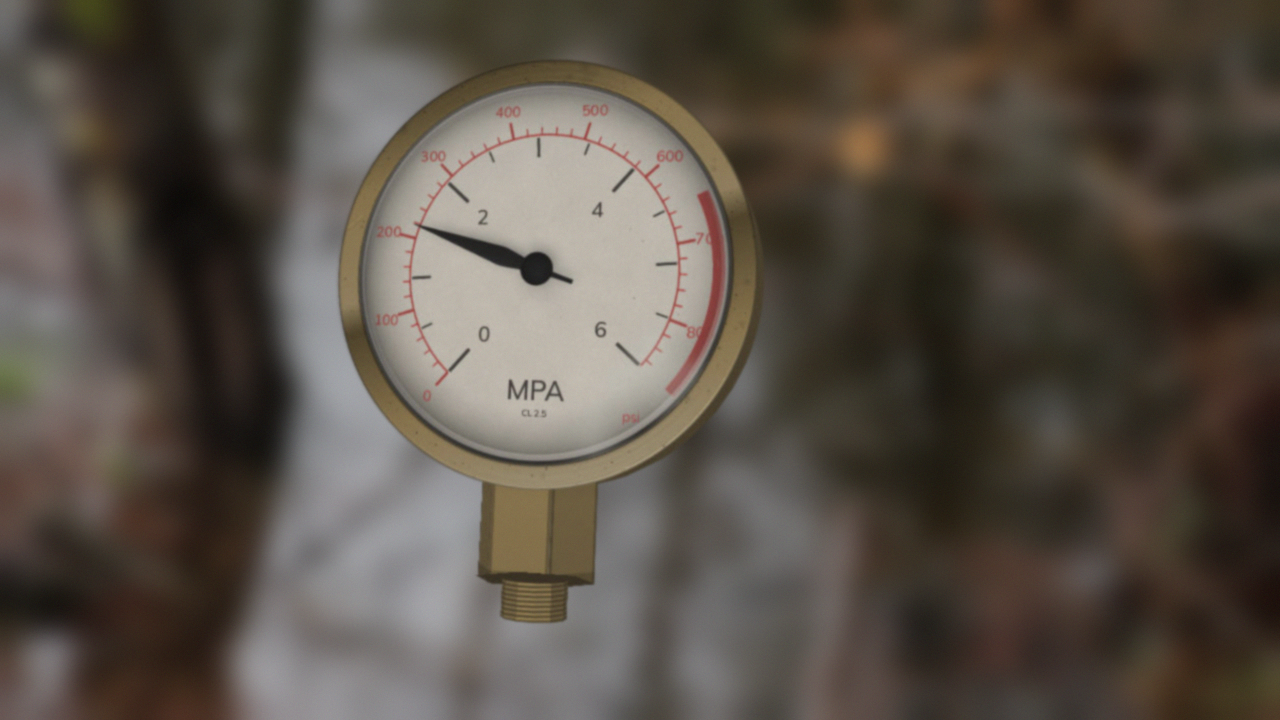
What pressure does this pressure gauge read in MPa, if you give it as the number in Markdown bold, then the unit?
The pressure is **1.5** MPa
